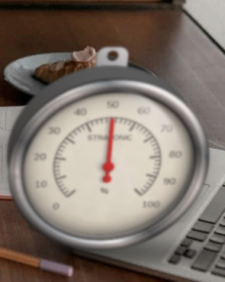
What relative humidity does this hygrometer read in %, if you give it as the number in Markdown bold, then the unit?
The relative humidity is **50** %
